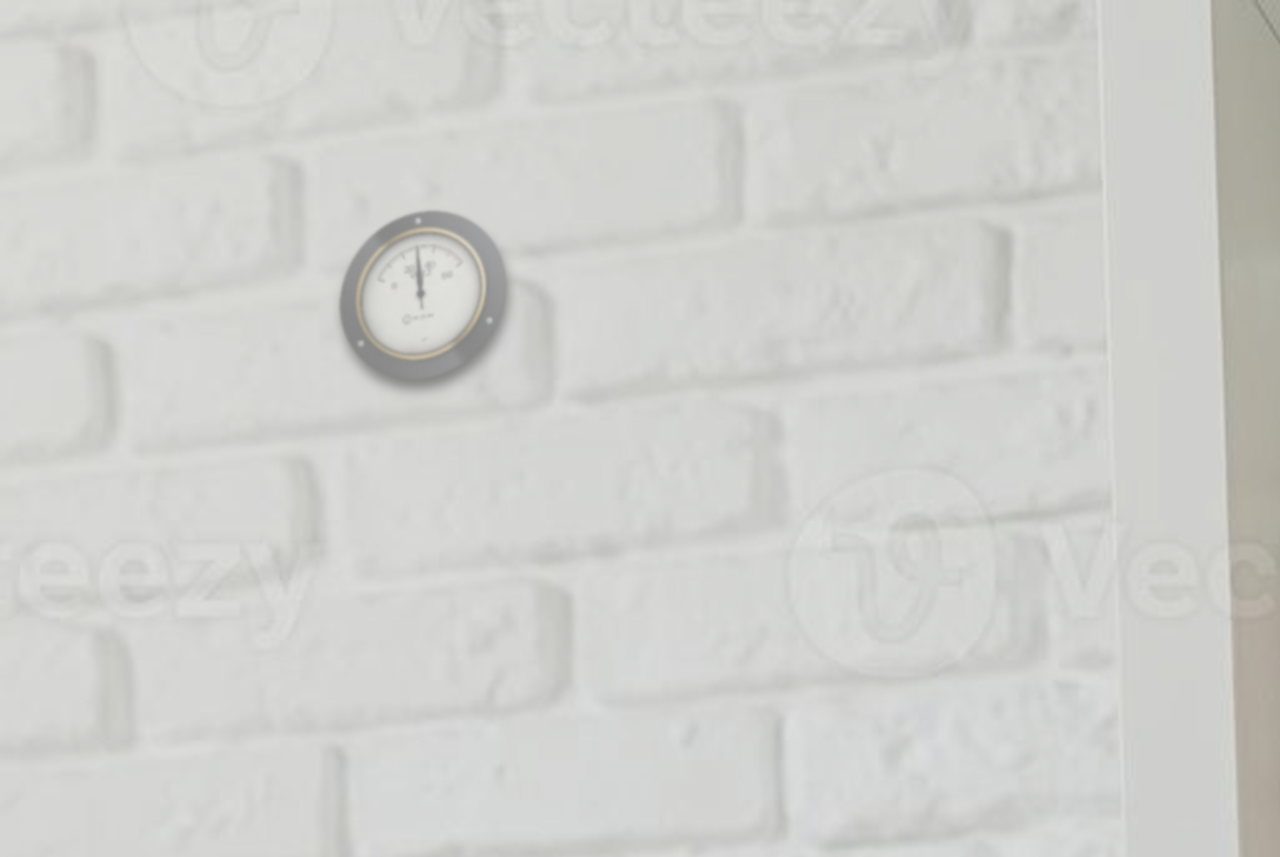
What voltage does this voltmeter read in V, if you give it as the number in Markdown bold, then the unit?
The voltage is **30** V
